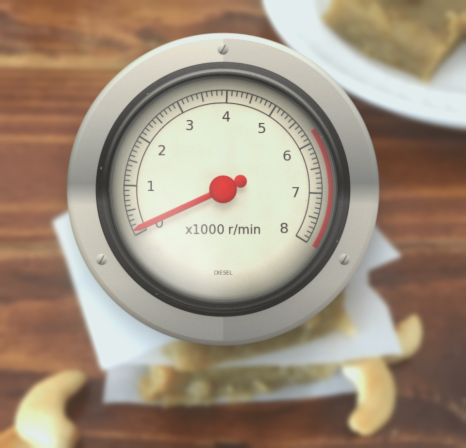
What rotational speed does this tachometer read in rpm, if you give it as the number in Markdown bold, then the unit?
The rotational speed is **100** rpm
